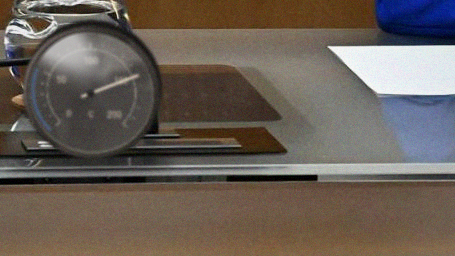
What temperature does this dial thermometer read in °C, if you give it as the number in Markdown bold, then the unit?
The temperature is **150** °C
